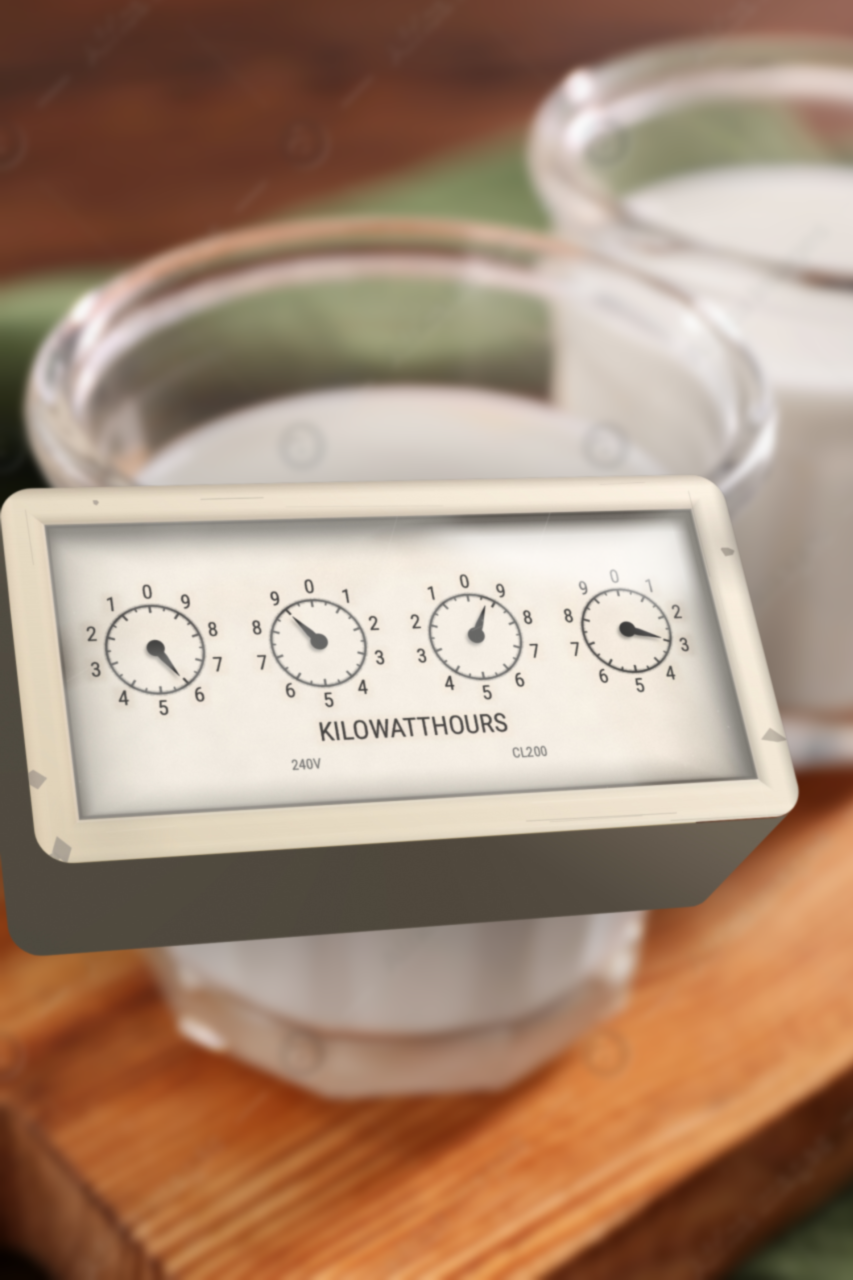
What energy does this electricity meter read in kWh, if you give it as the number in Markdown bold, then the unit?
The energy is **5893** kWh
